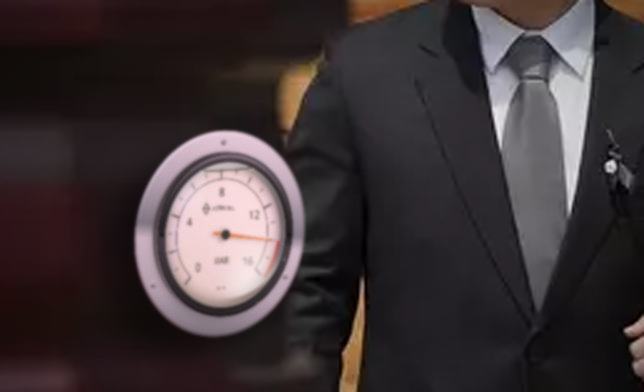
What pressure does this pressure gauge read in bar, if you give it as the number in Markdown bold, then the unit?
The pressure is **14** bar
